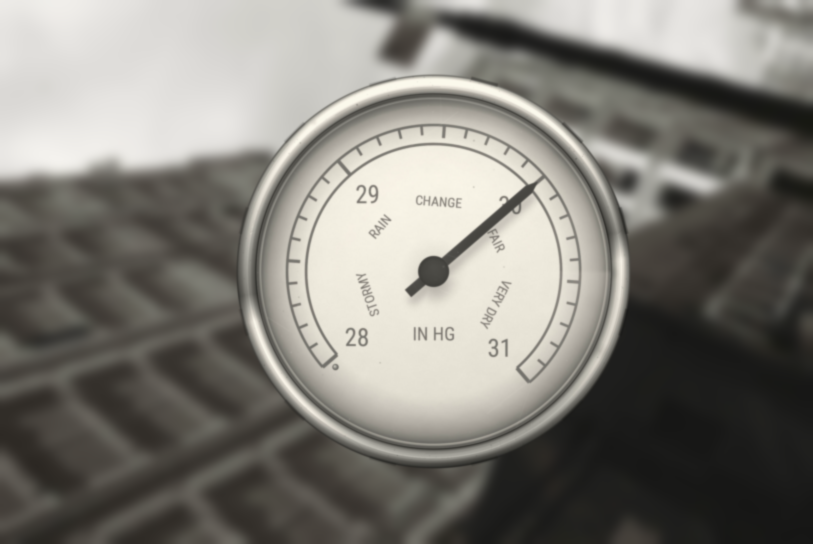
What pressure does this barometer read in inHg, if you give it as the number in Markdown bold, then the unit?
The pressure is **30** inHg
